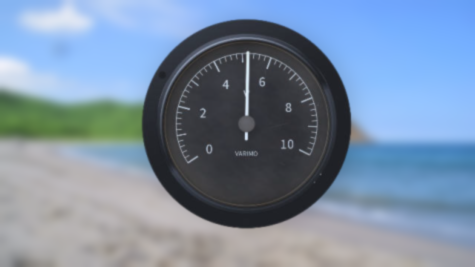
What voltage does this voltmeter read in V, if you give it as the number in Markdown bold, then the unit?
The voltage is **5.2** V
